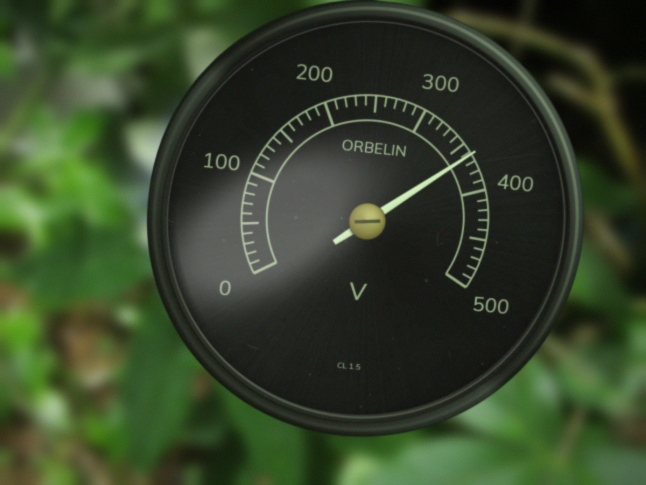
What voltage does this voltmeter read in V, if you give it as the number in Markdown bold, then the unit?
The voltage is **360** V
